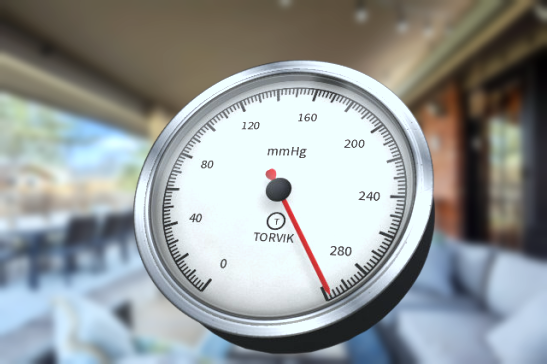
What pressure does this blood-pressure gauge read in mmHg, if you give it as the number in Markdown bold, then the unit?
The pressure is **298** mmHg
